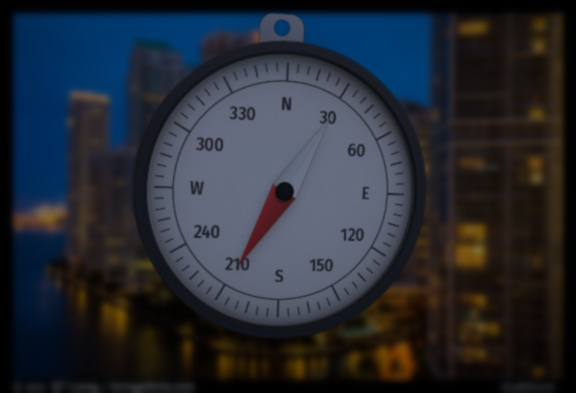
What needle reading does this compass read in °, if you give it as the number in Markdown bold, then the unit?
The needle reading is **210** °
